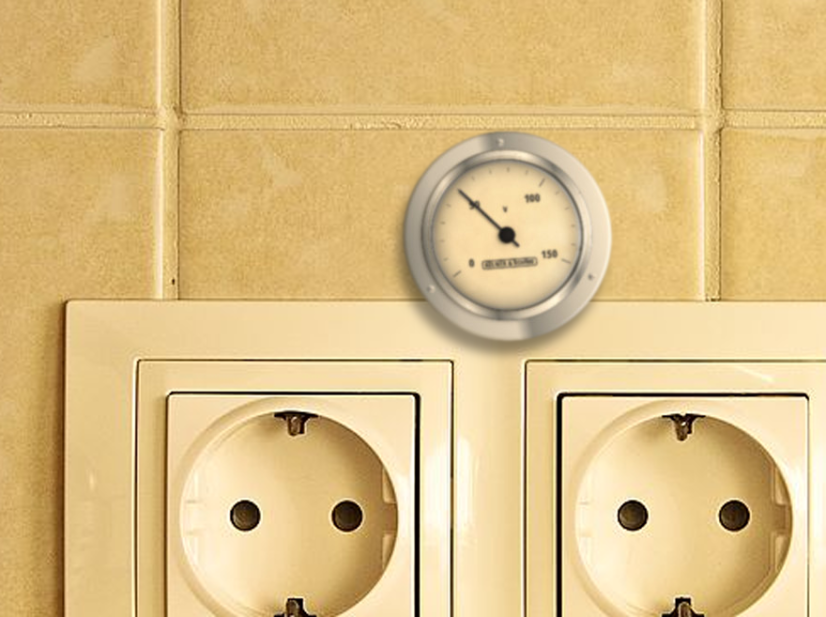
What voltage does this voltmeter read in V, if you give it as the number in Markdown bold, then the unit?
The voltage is **50** V
